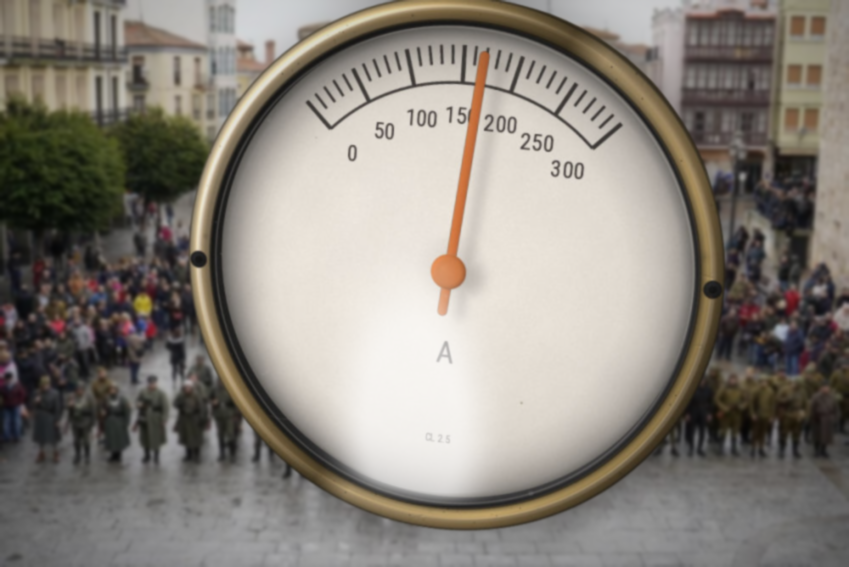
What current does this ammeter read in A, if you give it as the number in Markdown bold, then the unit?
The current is **170** A
